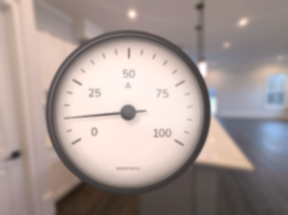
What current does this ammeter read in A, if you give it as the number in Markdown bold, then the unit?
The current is **10** A
